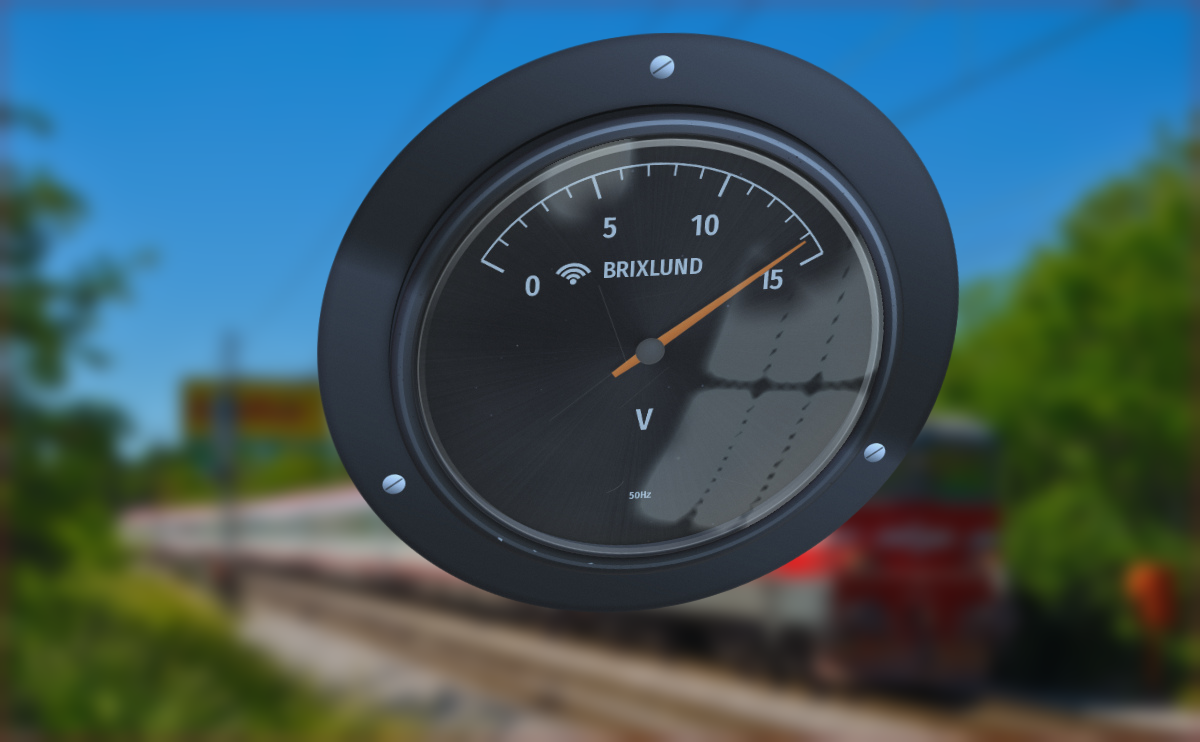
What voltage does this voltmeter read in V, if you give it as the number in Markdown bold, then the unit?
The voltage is **14** V
